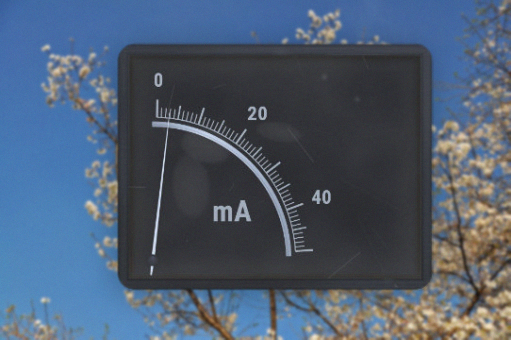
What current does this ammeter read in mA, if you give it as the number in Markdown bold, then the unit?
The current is **3** mA
